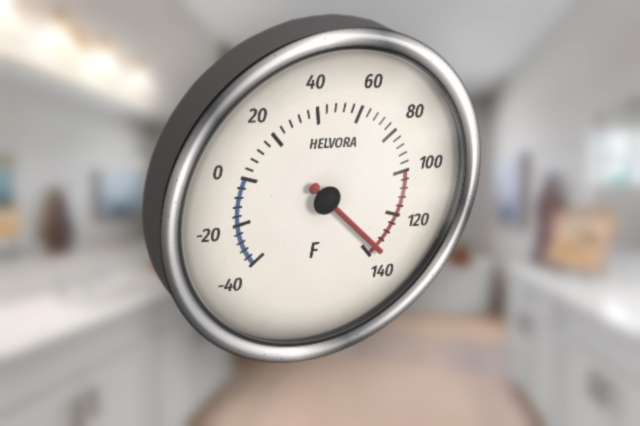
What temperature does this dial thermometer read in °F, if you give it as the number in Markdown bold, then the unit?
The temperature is **136** °F
